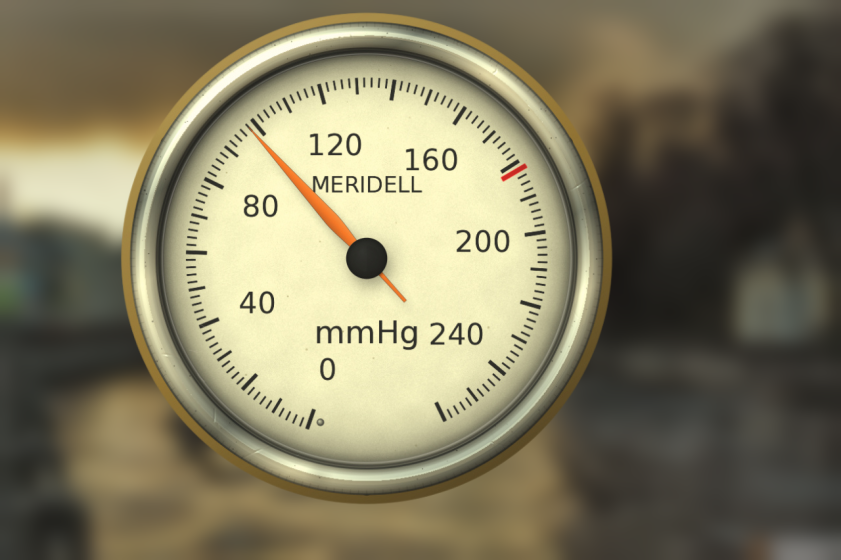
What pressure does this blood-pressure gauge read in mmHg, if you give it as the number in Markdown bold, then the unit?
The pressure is **98** mmHg
